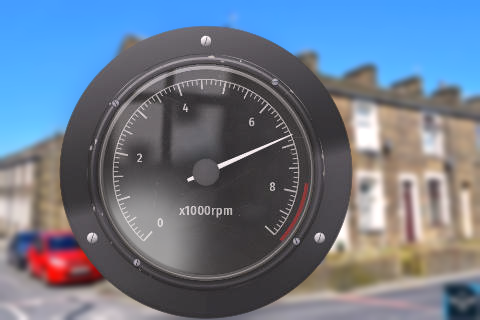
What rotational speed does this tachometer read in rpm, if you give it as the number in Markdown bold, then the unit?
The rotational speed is **6800** rpm
